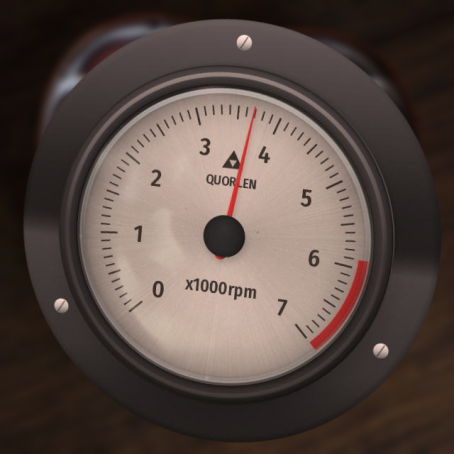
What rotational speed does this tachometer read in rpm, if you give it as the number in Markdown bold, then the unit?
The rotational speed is **3700** rpm
